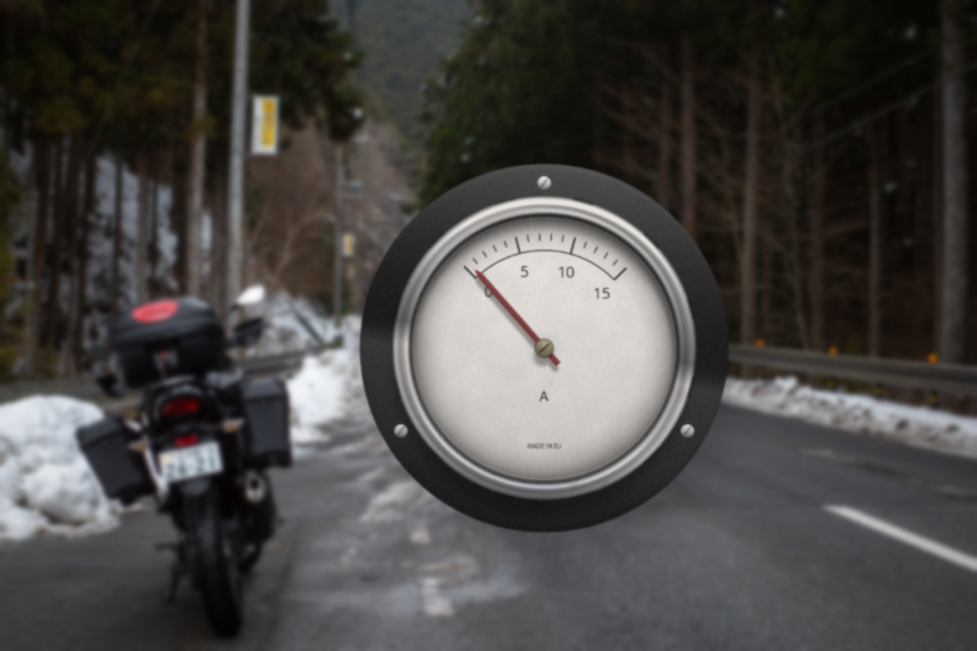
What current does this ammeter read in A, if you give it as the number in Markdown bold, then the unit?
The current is **0.5** A
